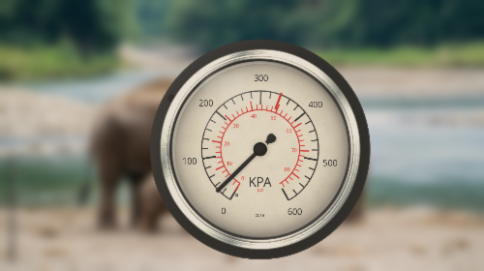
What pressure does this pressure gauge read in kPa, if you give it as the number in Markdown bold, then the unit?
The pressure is **30** kPa
